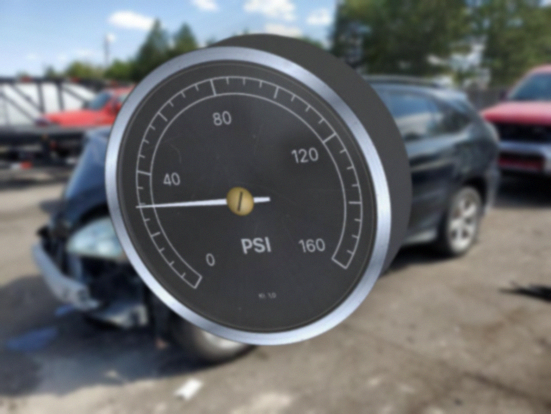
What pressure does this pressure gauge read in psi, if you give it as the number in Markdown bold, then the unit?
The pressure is **30** psi
